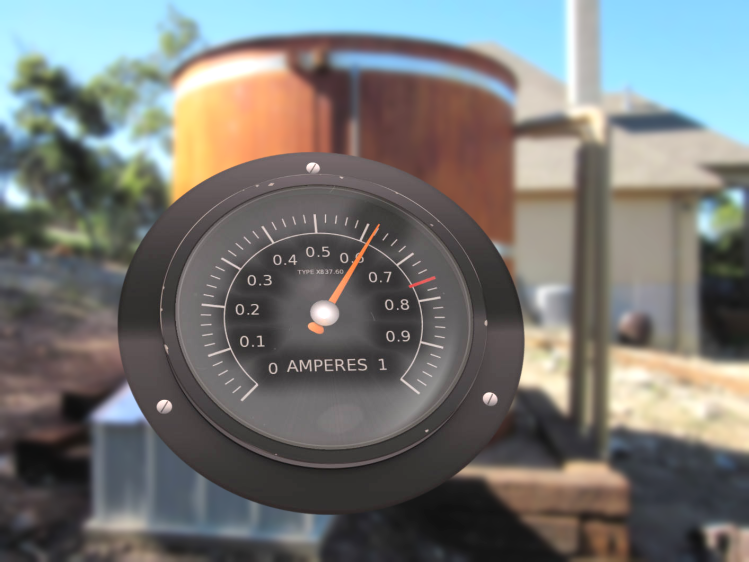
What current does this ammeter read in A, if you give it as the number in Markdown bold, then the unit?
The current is **0.62** A
